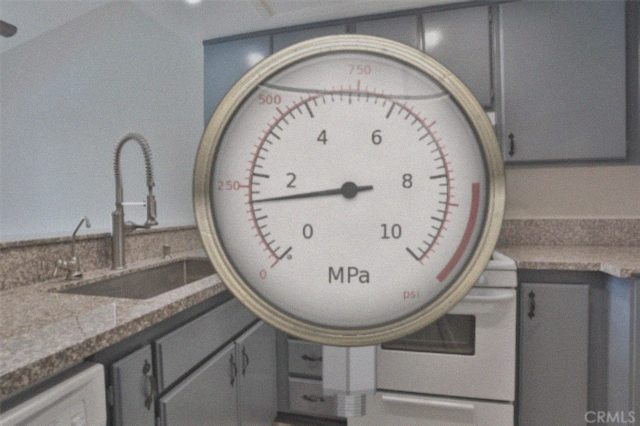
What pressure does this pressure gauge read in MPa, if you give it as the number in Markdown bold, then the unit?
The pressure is **1.4** MPa
